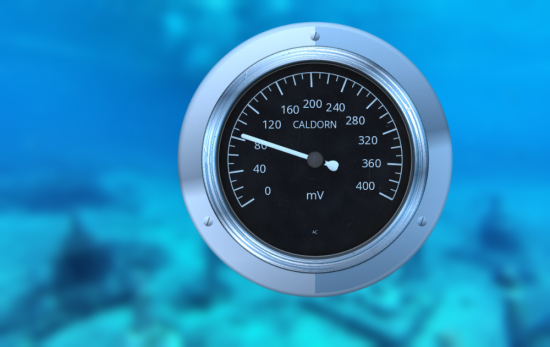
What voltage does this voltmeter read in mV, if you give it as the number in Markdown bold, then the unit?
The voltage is **85** mV
